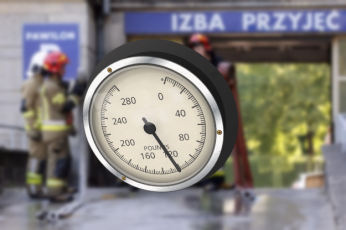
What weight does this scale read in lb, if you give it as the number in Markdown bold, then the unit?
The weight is **120** lb
